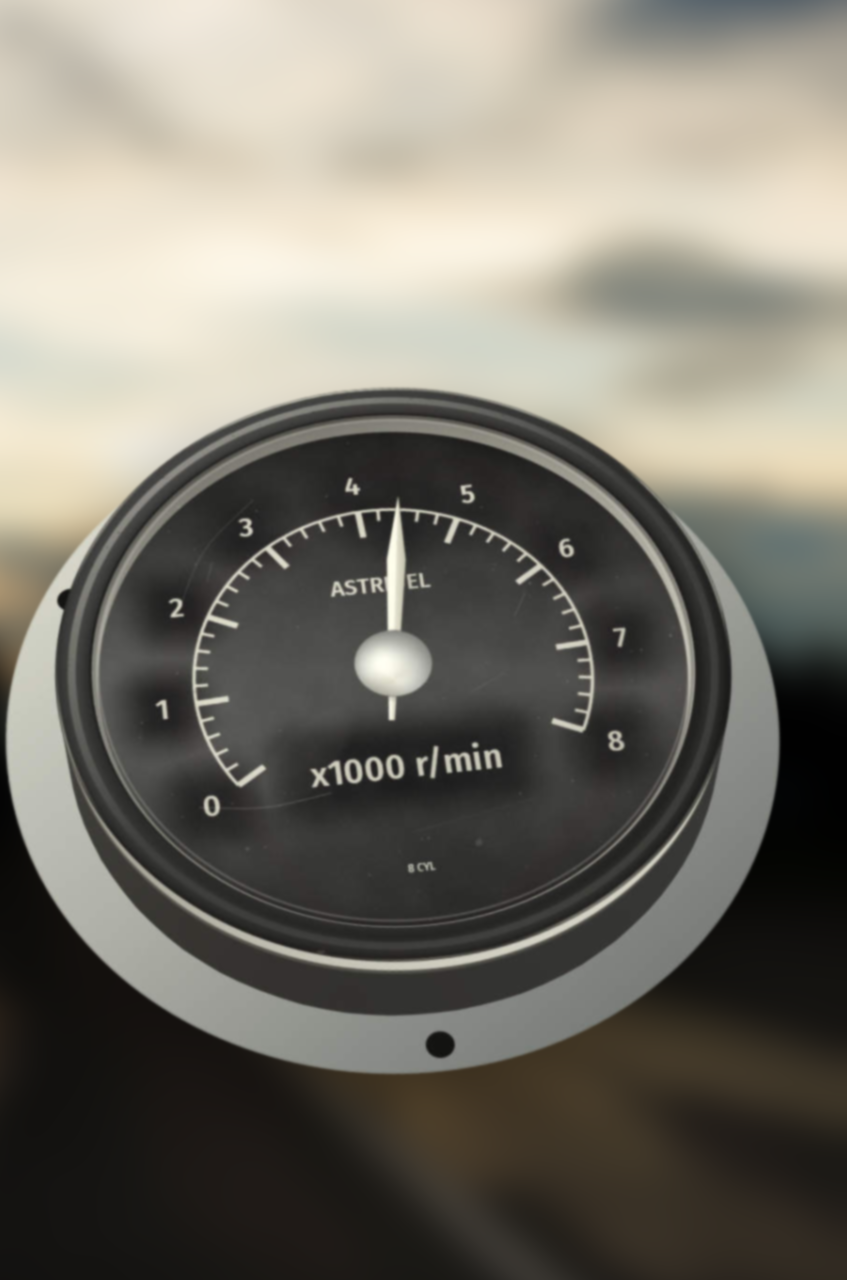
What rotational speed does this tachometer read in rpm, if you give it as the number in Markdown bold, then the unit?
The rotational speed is **4400** rpm
